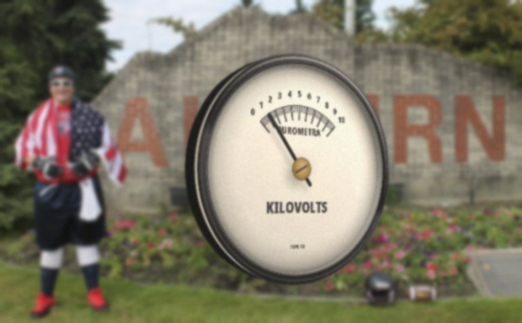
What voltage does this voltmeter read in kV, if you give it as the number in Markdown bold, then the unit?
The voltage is **1** kV
